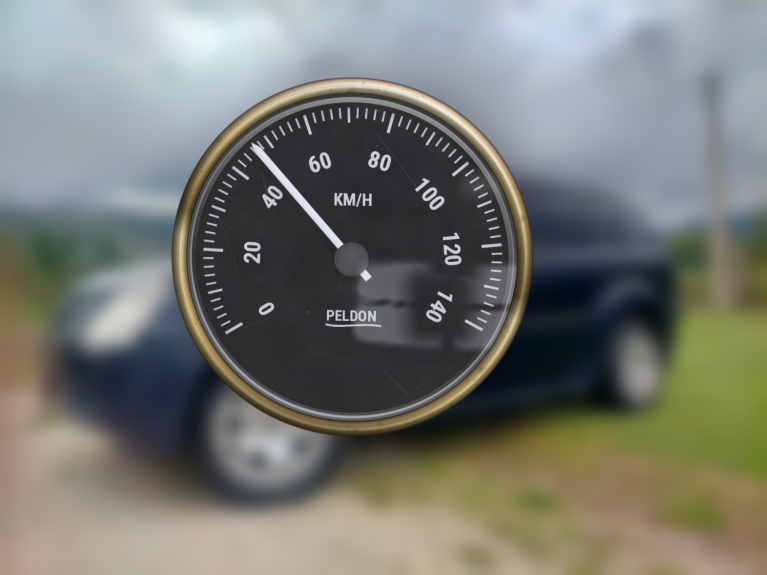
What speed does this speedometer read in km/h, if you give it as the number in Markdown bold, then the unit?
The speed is **47** km/h
